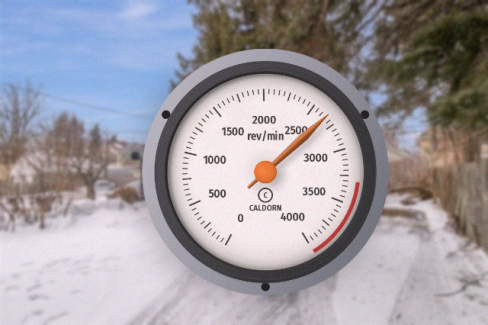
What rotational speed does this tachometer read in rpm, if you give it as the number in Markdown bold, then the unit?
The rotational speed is **2650** rpm
